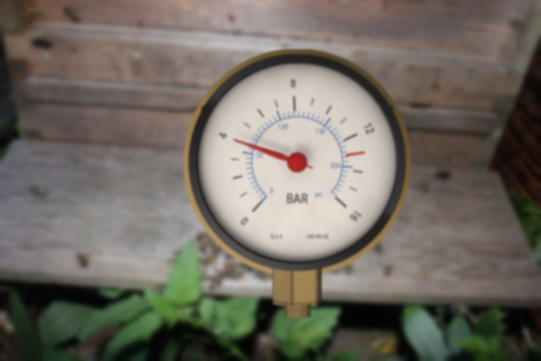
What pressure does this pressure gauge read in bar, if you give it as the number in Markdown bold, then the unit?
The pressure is **4** bar
